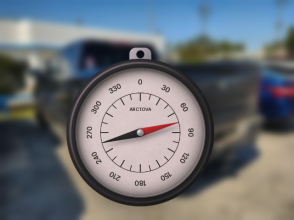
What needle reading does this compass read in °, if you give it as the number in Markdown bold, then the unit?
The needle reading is **75** °
